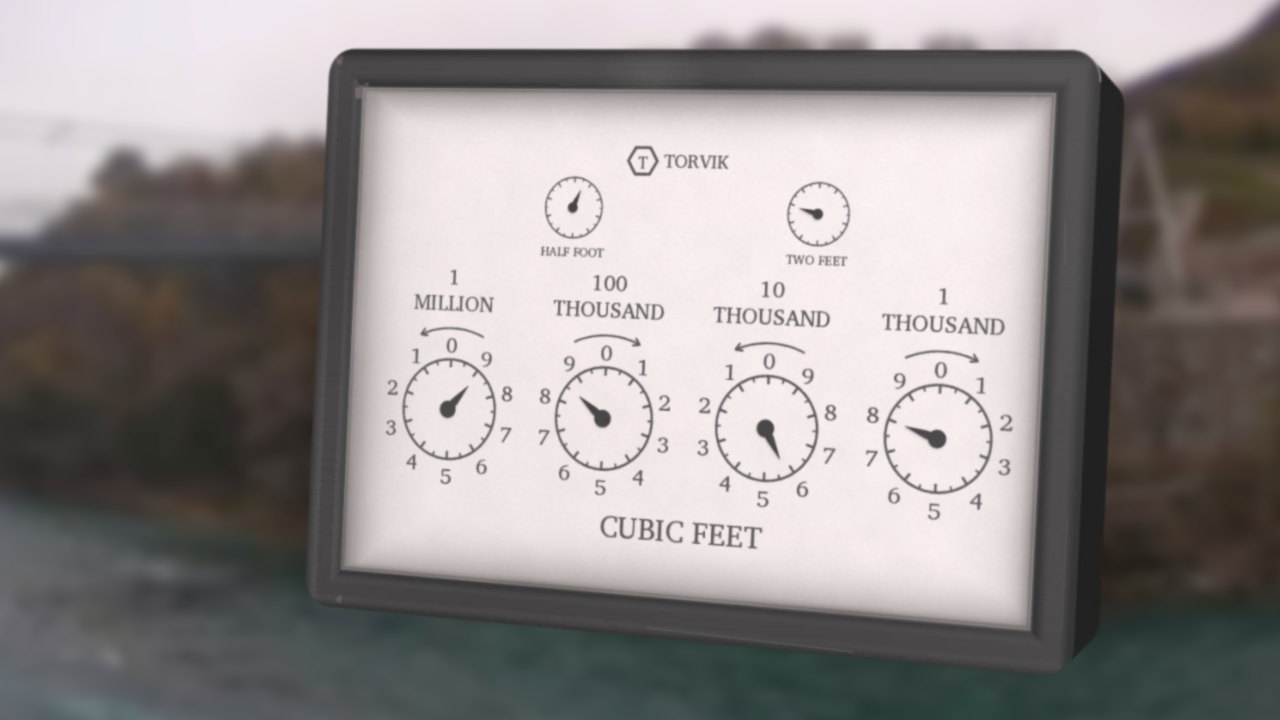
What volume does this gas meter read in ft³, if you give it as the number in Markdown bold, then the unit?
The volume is **885800** ft³
